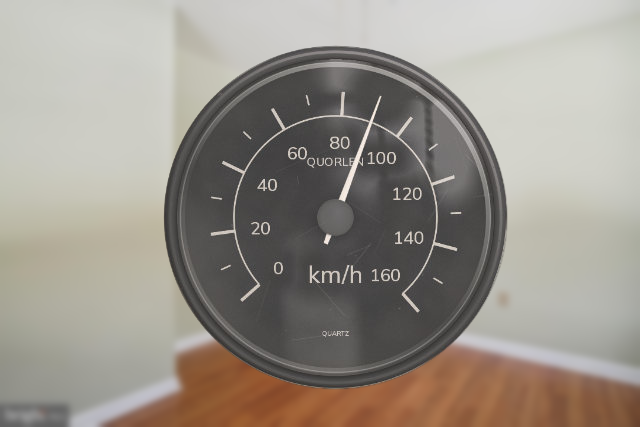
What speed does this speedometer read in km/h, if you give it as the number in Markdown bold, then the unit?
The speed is **90** km/h
